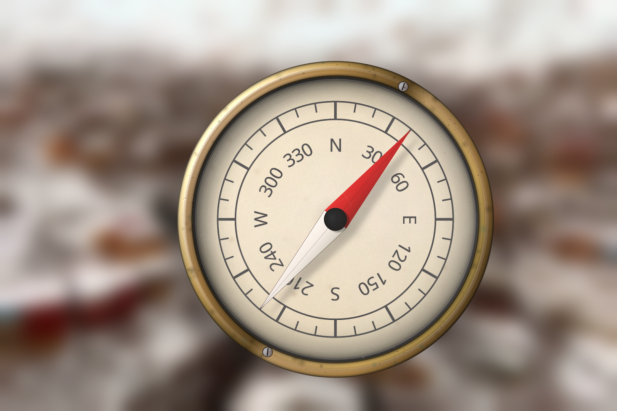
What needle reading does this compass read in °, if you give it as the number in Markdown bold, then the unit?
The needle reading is **40** °
